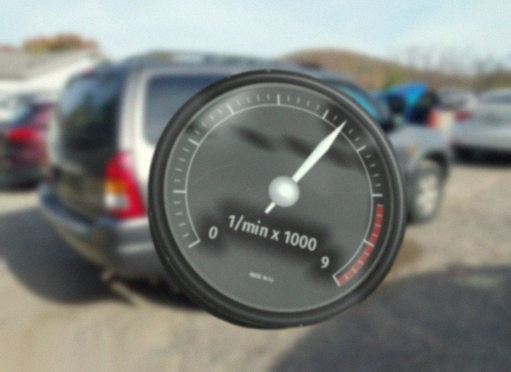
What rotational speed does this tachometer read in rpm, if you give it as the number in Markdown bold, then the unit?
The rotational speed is **5400** rpm
